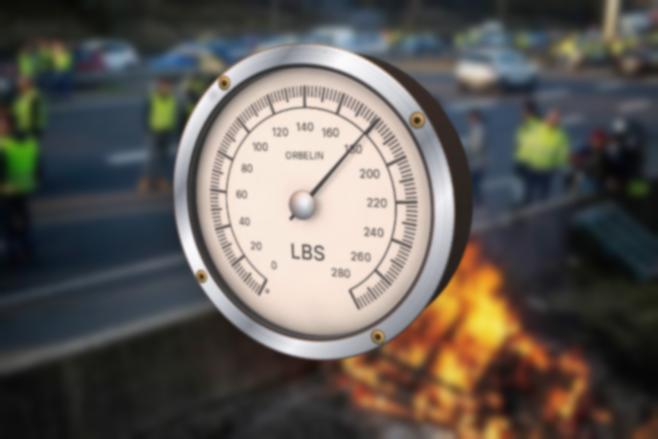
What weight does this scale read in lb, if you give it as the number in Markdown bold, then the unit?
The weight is **180** lb
